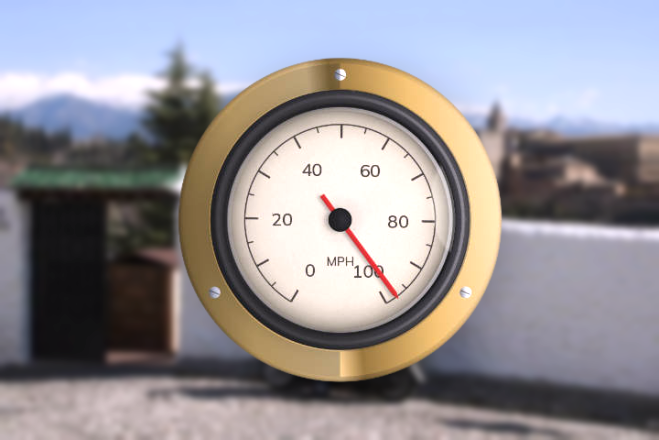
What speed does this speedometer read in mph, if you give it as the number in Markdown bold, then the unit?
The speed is **97.5** mph
